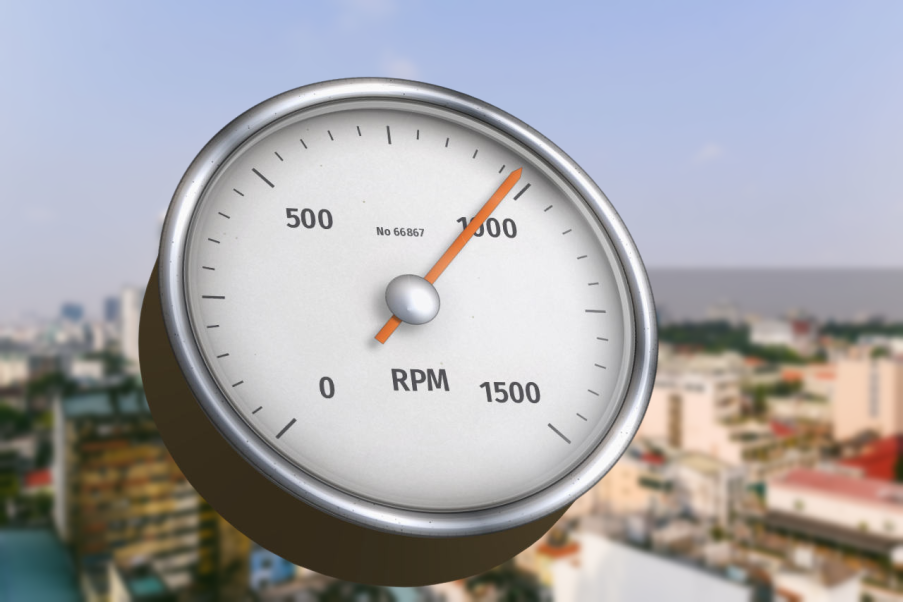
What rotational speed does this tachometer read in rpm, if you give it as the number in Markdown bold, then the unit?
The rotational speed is **975** rpm
